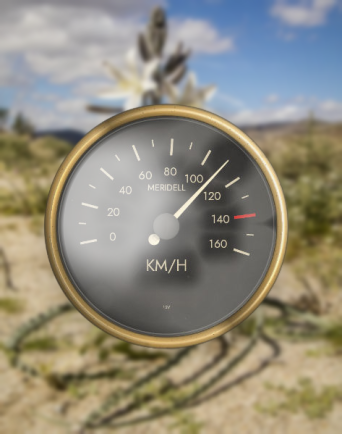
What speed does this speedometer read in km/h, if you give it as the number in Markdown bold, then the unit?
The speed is **110** km/h
